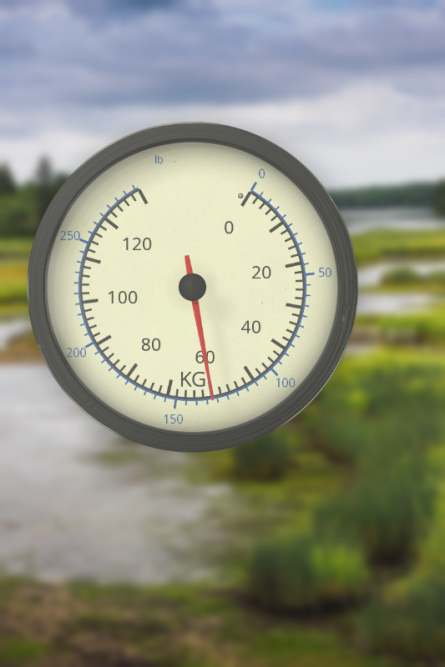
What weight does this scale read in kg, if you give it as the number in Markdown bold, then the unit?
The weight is **60** kg
